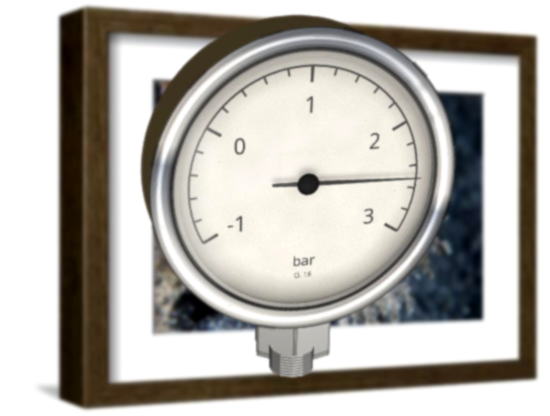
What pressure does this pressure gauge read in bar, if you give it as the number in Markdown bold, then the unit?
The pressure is **2.5** bar
